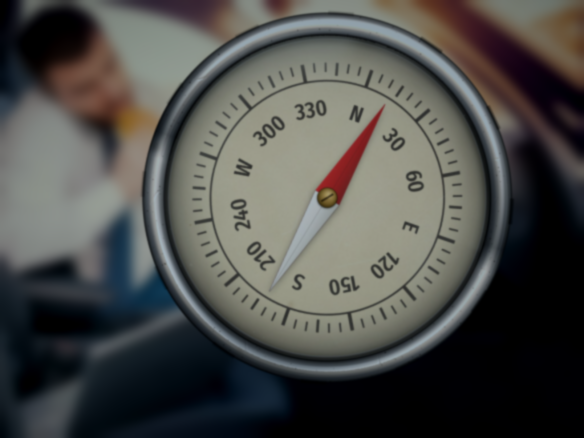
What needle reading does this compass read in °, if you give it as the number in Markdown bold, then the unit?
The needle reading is **12.5** °
